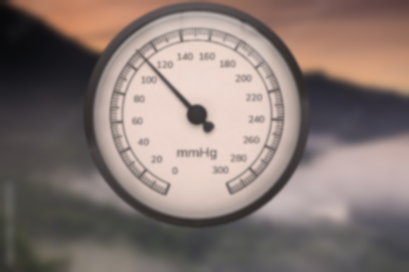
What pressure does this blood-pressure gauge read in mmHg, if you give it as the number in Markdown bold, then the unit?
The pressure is **110** mmHg
